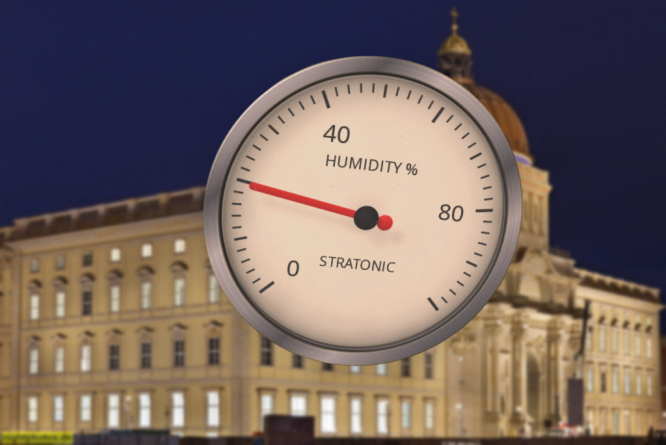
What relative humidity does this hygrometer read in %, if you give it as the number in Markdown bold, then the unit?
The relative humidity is **20** %
